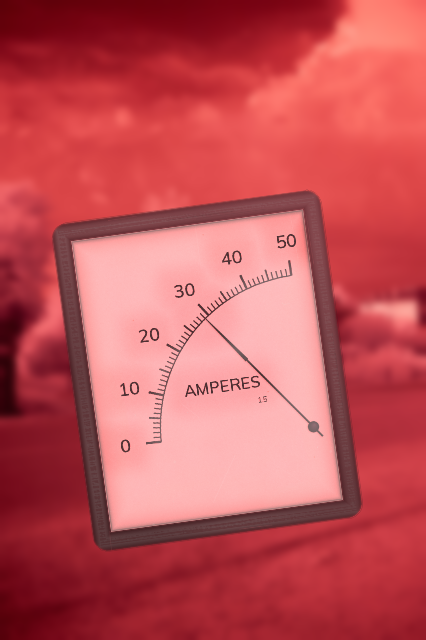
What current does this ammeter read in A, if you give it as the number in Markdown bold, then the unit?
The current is **29** A
